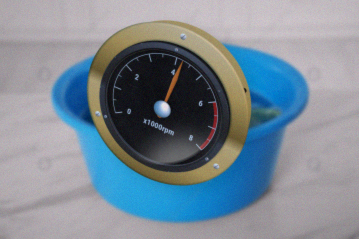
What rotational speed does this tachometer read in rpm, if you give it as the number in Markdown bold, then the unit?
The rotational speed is **4250** rpm
